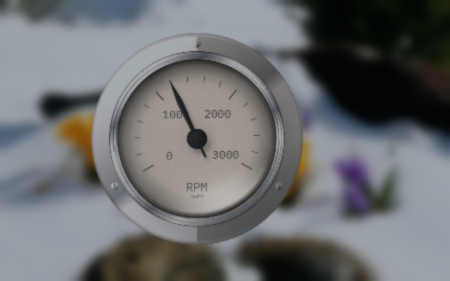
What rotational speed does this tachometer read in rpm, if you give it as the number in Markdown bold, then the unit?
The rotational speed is **1200** rpm
